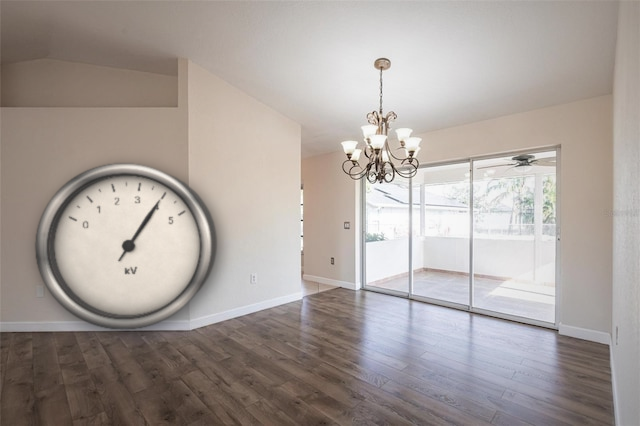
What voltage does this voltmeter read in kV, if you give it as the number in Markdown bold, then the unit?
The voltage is **4** kV
